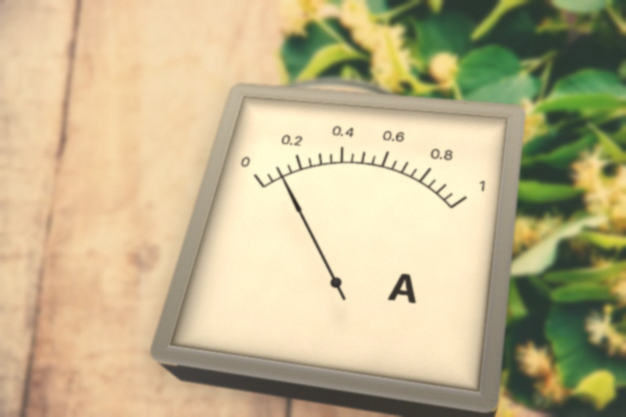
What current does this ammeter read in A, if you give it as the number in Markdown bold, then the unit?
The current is **0.1** A
